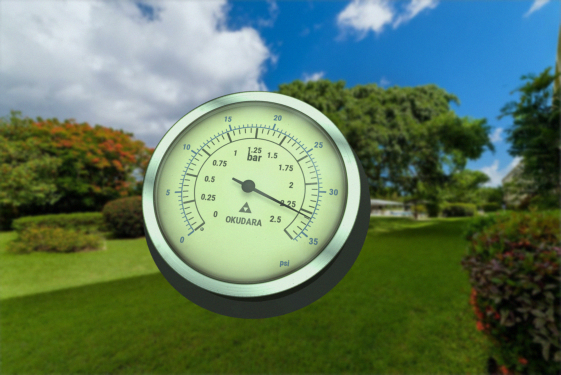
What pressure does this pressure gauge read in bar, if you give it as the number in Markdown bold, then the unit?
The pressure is **2.3** bar
